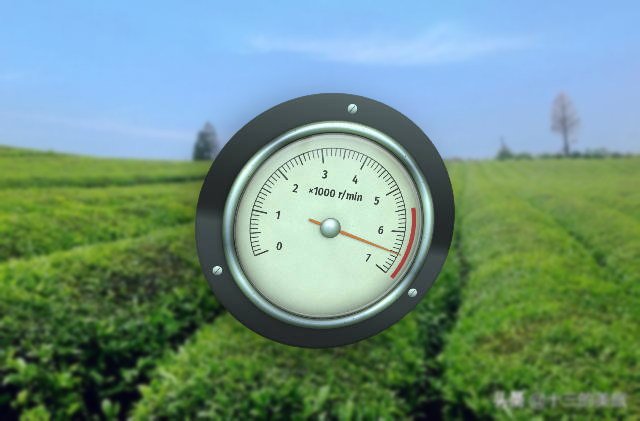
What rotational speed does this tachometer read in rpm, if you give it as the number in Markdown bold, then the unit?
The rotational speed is **6500** rpm
